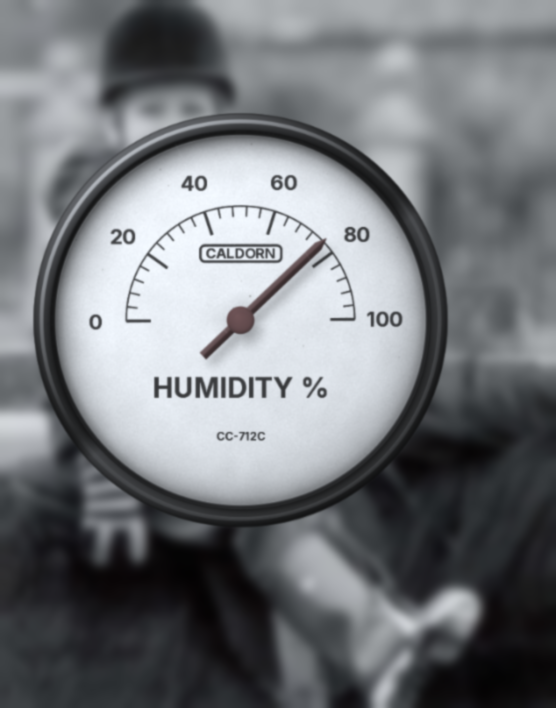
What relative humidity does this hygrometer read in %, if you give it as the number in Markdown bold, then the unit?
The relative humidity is **76** %
